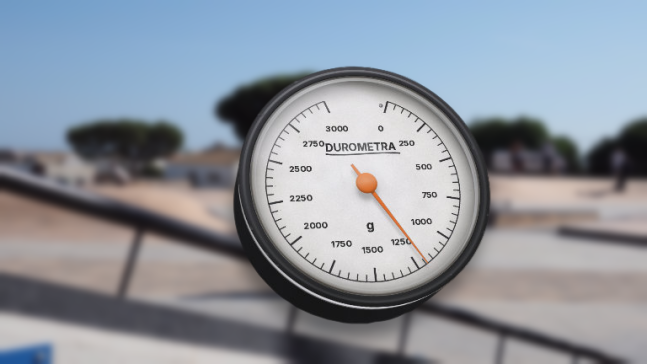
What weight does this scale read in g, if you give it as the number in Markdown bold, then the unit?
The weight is **1200** g
